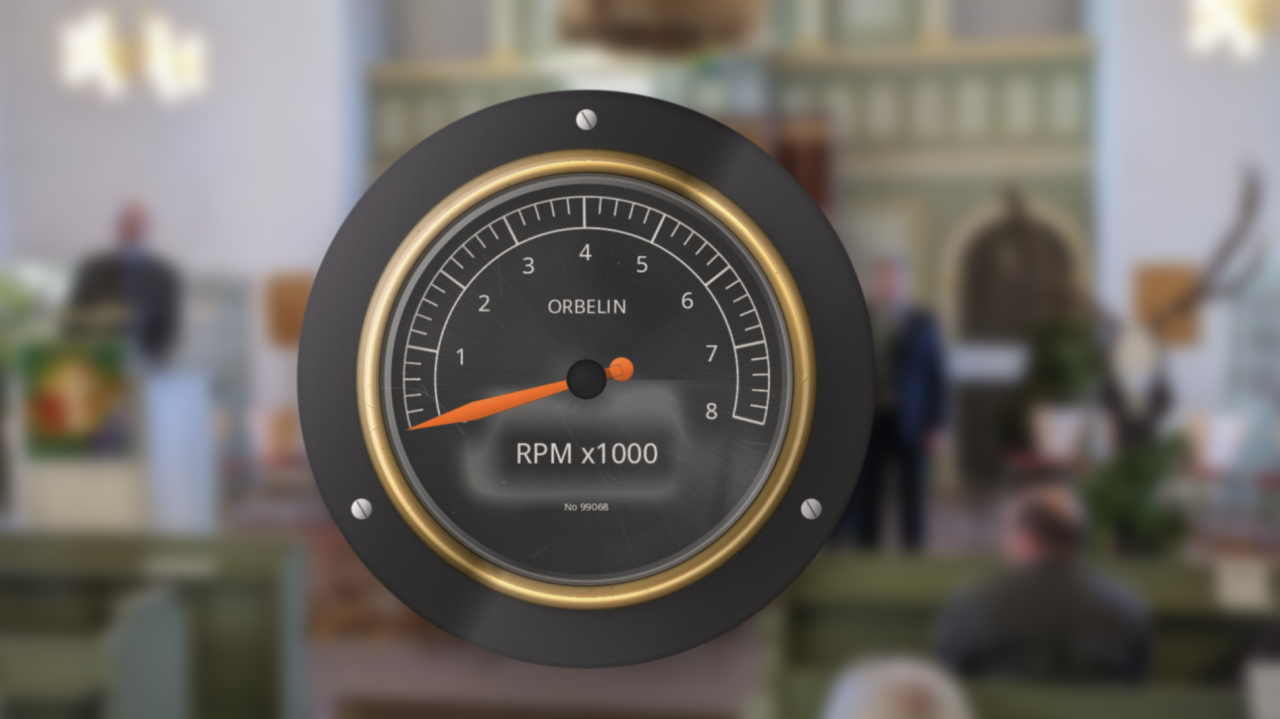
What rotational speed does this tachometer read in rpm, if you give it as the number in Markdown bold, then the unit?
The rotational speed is **0** rpm
